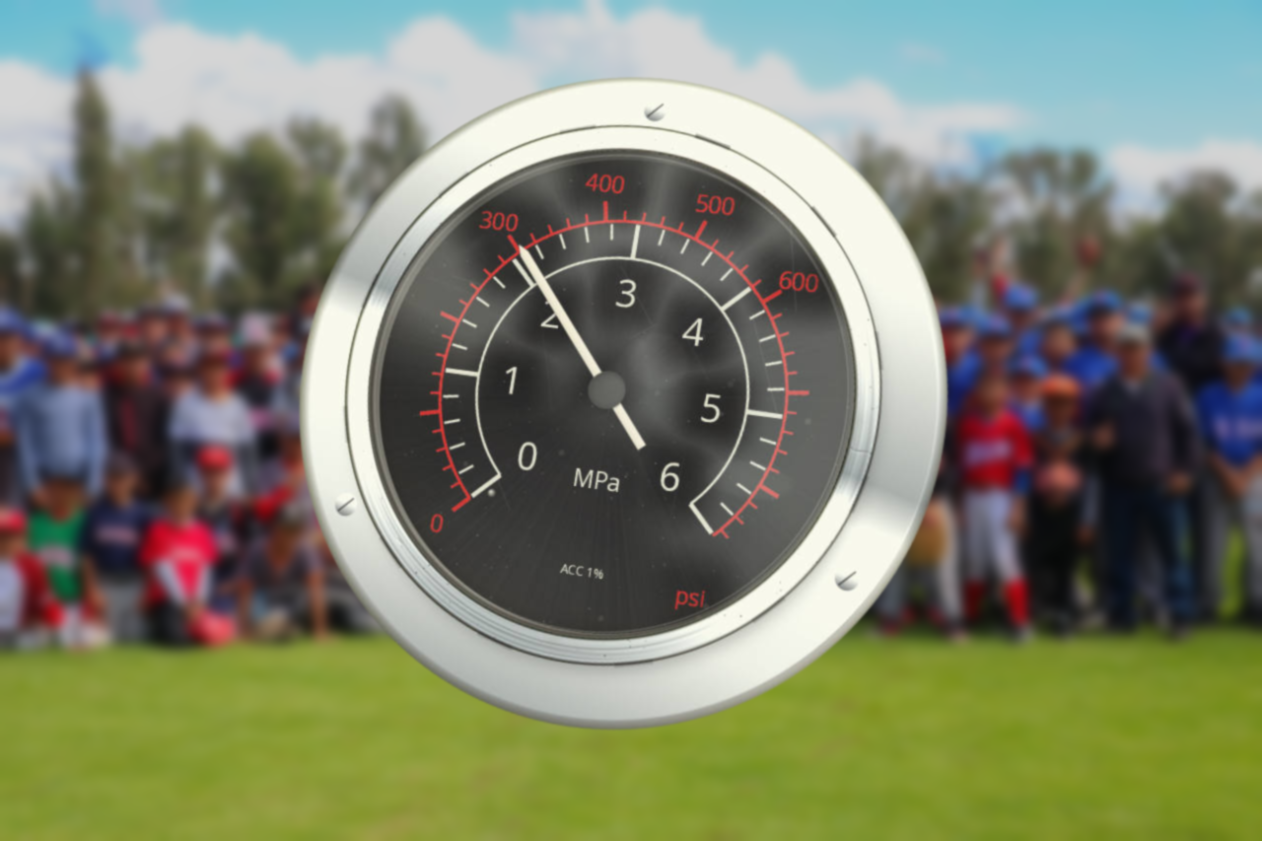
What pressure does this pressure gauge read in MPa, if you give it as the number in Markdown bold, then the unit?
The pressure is **2.1** MPa
